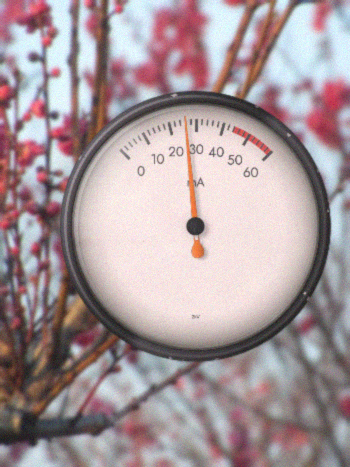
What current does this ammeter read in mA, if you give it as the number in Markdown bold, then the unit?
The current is **26** mA
